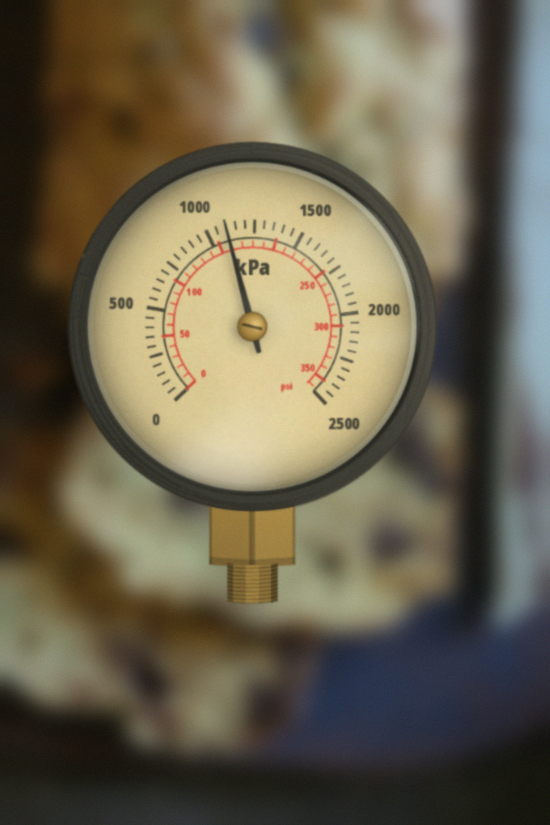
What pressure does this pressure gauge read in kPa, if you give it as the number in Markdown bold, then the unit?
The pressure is **1100** kPa
